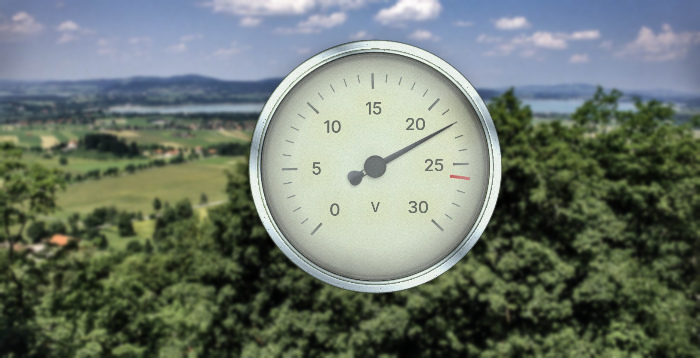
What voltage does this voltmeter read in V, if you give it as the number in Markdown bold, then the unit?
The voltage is **22** V
